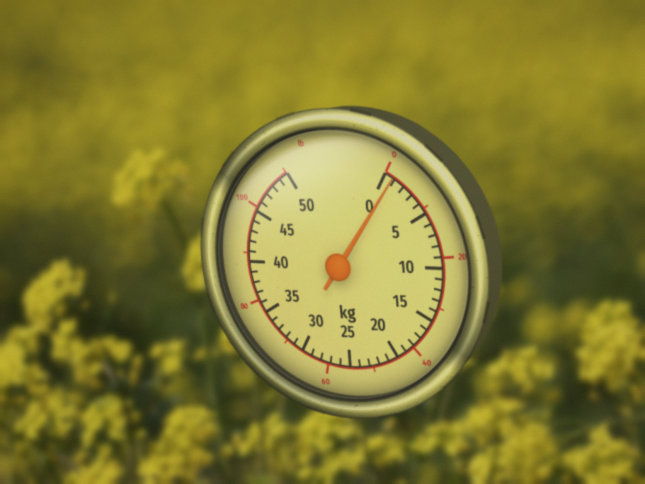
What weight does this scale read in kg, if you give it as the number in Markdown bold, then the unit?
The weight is **1** kg
